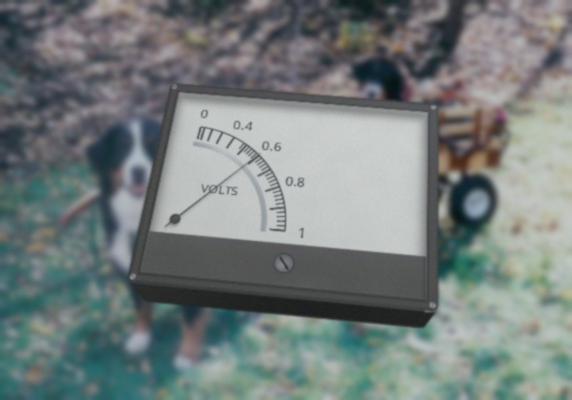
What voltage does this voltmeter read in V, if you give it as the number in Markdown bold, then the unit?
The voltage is **0.6** V
